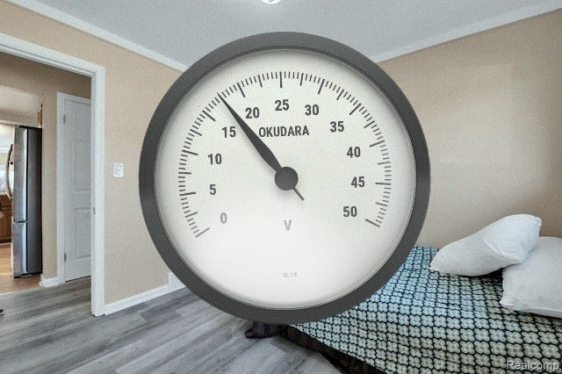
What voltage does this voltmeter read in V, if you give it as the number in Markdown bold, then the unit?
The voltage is **17.5** V
